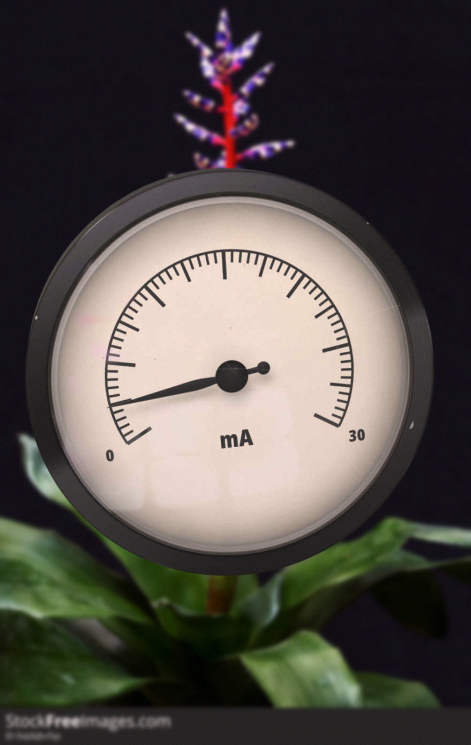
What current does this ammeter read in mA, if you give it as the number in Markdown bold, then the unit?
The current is **2.5** mA
